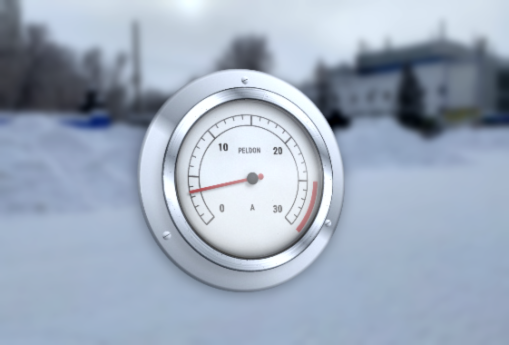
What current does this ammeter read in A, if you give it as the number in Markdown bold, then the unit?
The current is **3.5** A
